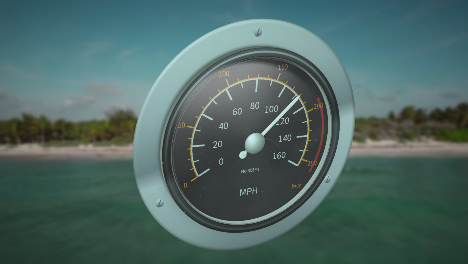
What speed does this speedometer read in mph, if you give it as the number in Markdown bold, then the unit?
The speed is **110** mph
